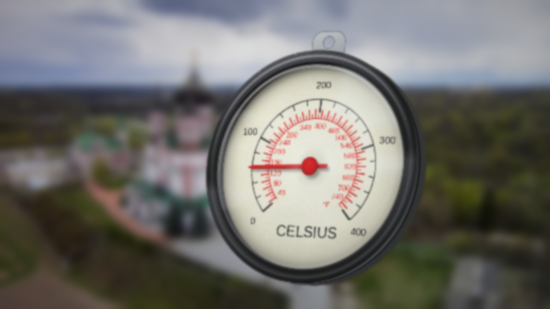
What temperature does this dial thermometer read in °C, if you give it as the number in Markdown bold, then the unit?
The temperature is **60** °C
